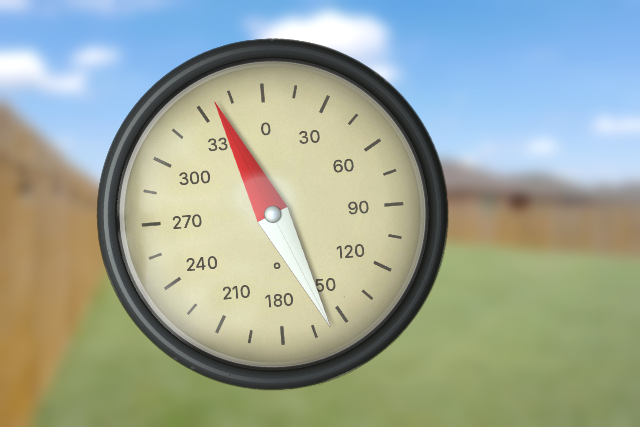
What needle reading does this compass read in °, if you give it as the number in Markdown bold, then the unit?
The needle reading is **337.5** °
